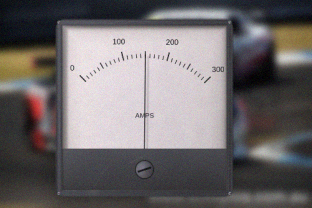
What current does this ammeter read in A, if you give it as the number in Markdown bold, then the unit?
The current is **150** A
